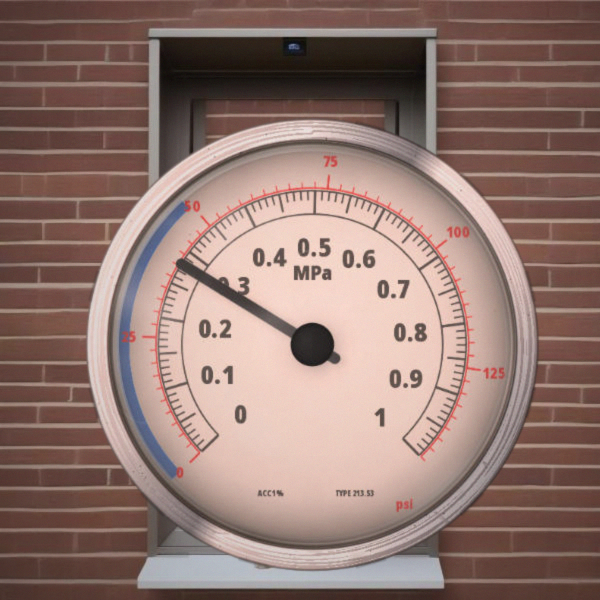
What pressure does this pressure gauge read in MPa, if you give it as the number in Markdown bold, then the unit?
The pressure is **0.28** MPa
